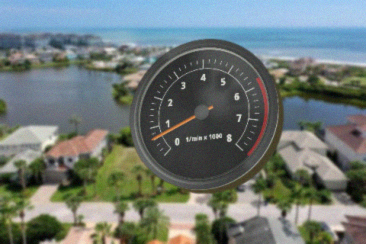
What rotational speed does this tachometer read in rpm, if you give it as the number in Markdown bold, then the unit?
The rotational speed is **600** rpm
